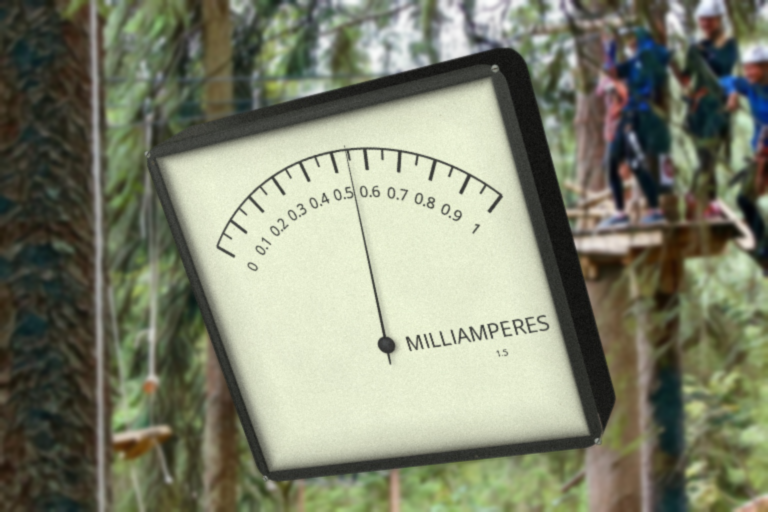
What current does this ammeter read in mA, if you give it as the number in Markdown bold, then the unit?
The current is **0.55** mA
